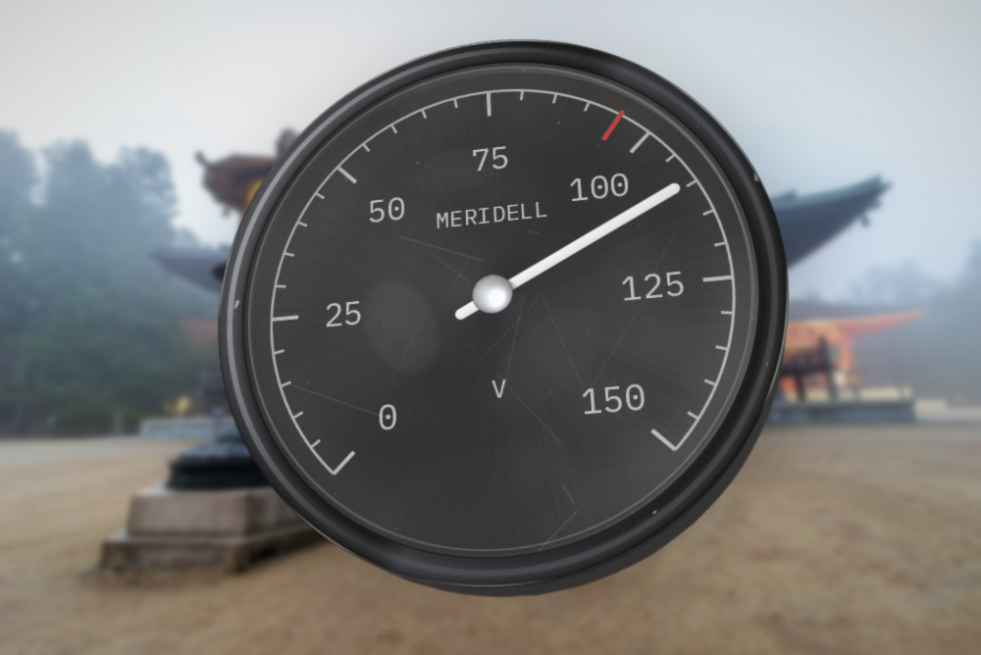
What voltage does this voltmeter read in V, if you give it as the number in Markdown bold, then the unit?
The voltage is **110** V
